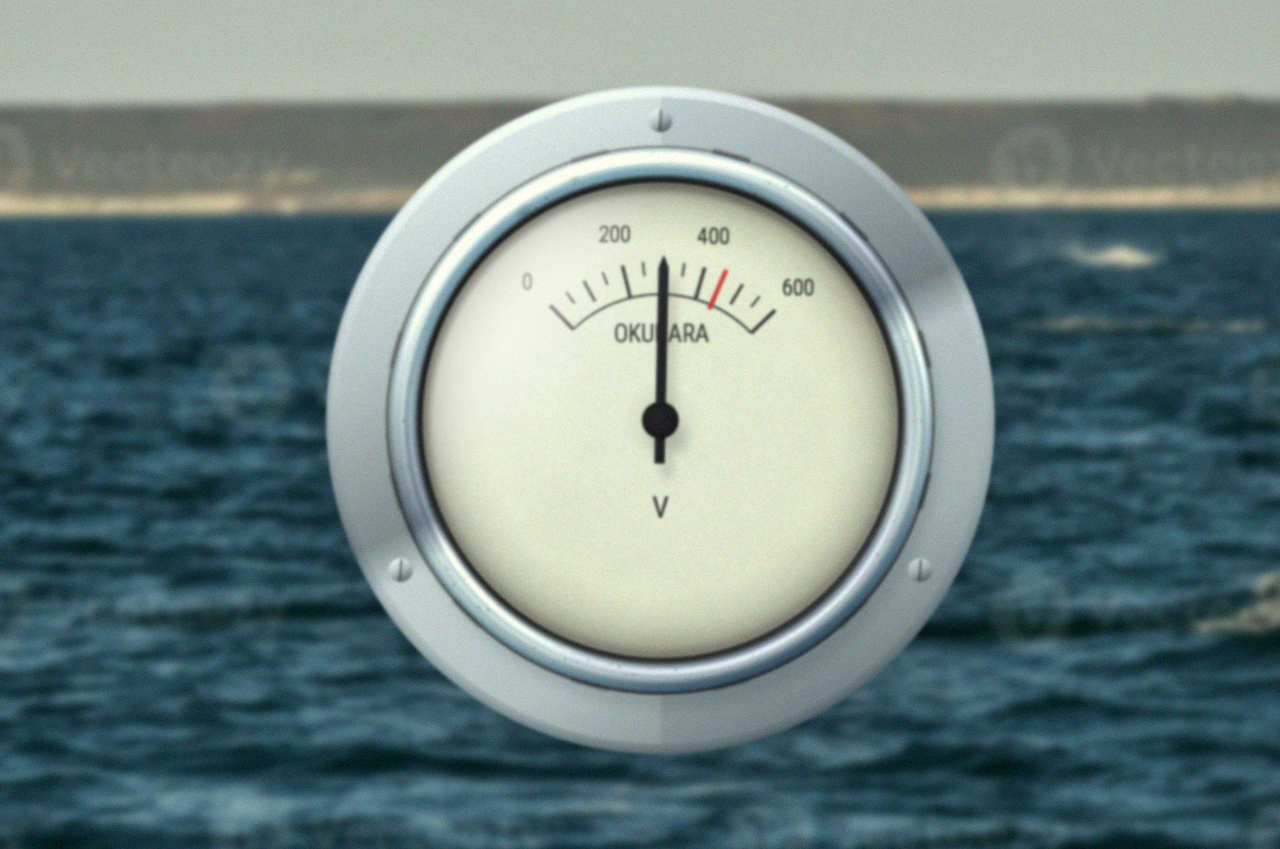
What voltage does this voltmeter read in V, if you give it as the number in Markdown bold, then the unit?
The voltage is **300** V
